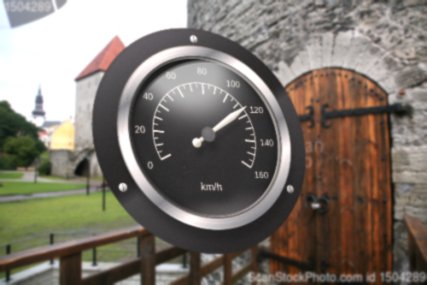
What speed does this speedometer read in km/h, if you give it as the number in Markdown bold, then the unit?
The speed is **115** km/h
